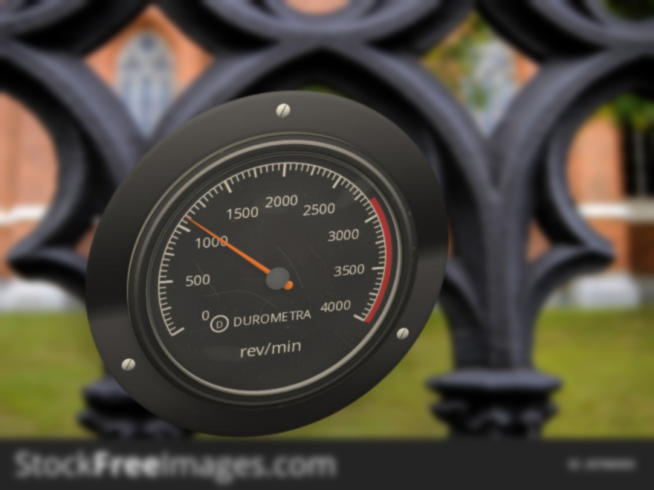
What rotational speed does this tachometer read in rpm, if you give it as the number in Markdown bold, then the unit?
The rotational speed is **1100** rpm
